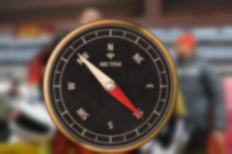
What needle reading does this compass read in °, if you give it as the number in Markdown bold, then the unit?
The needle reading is **135** °
